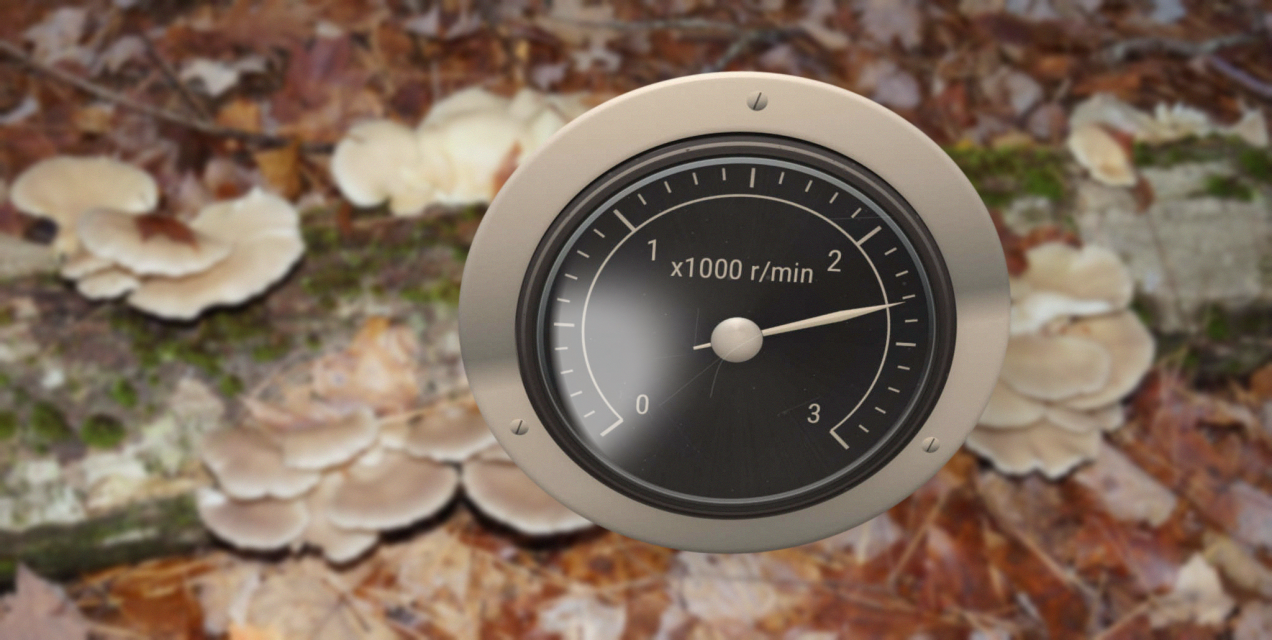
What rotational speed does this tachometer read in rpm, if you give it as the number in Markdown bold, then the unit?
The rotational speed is **2300** rpm
